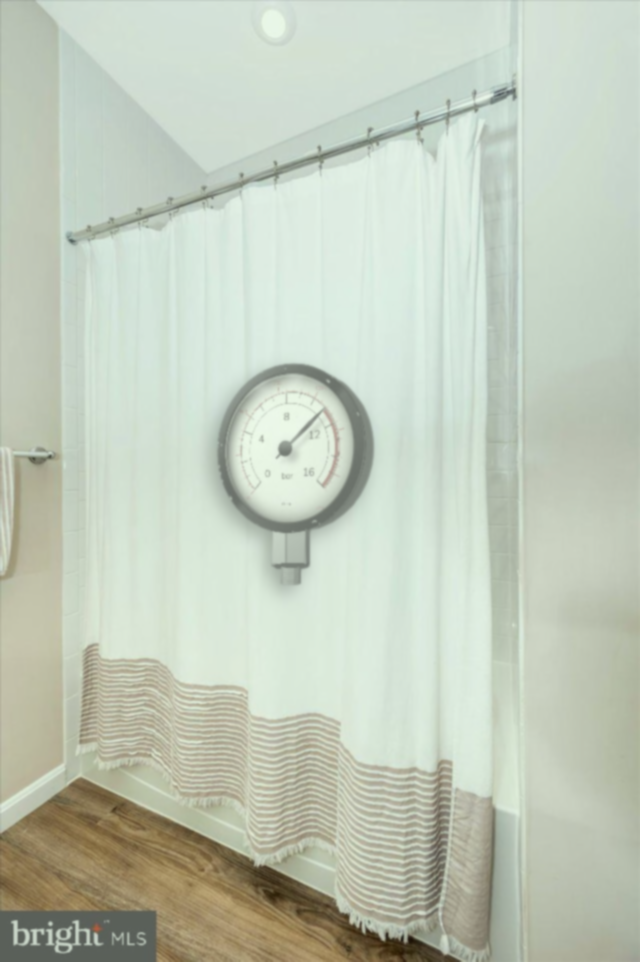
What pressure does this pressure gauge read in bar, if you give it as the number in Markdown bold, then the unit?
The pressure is **11** bar
